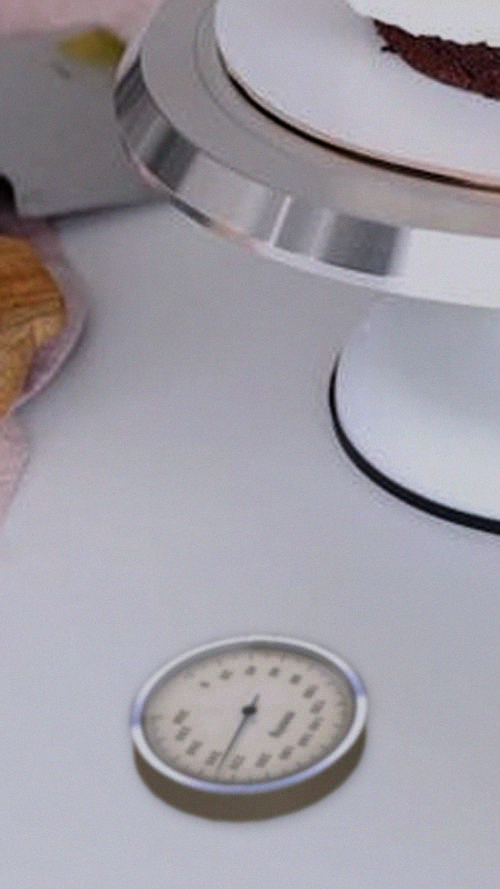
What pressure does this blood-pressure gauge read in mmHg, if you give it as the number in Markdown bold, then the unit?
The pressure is **230** mmHg
